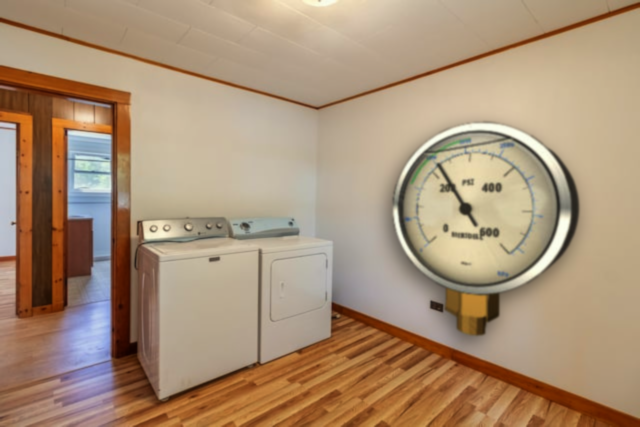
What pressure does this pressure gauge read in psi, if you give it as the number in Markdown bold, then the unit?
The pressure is **225** psi
